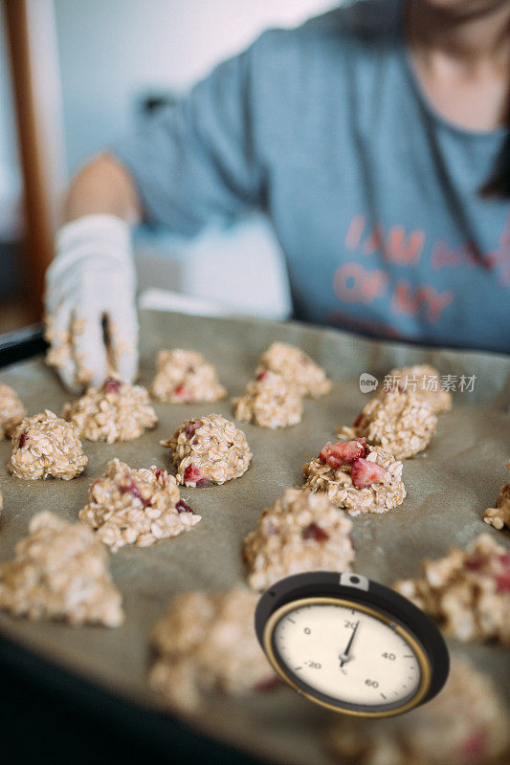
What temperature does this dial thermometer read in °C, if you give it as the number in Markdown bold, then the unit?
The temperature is **22** °C
